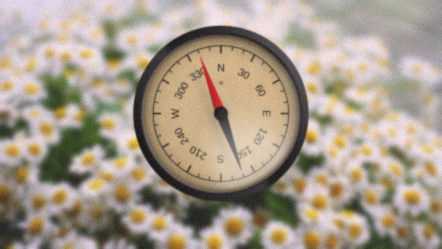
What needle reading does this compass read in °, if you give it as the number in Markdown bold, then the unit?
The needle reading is **340** °
